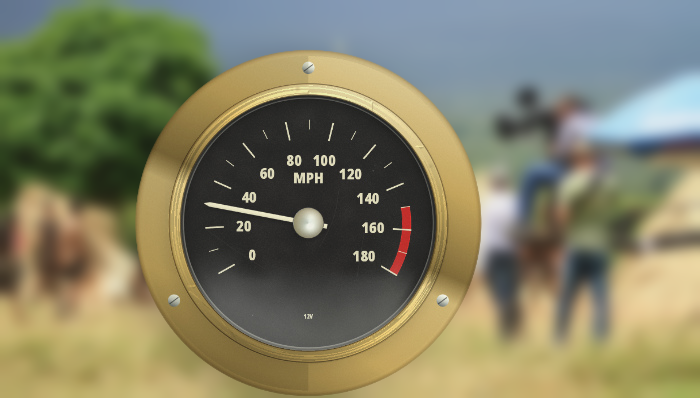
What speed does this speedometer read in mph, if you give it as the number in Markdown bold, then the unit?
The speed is **30** mph
